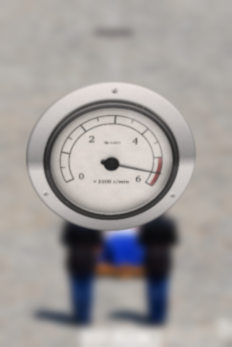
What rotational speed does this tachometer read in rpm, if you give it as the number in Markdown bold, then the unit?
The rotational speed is **5500** rpm
